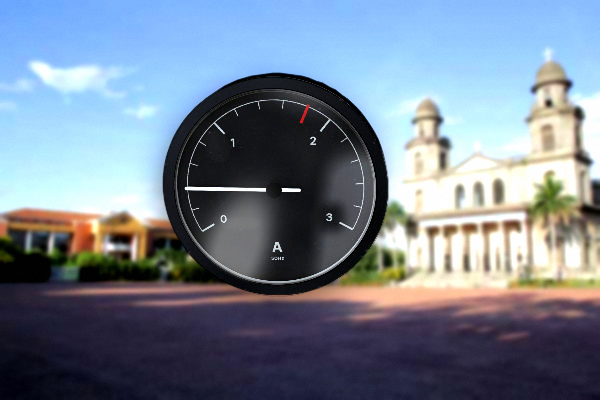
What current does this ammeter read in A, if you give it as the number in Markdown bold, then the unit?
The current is **0.4** A
